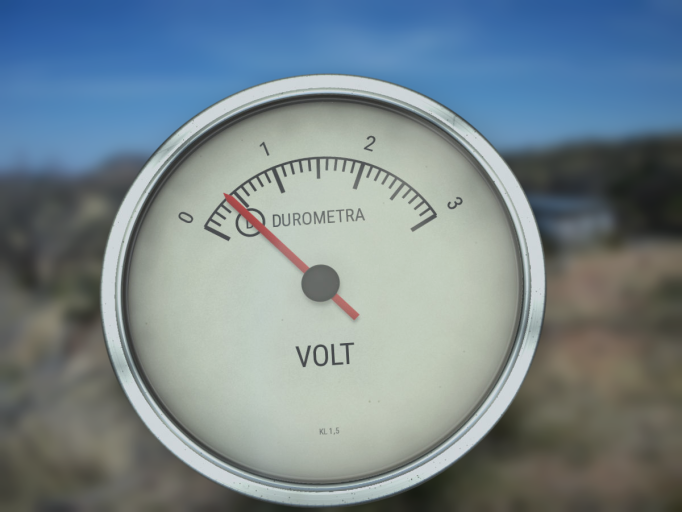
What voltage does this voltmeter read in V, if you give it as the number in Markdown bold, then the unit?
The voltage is **0.4** V
